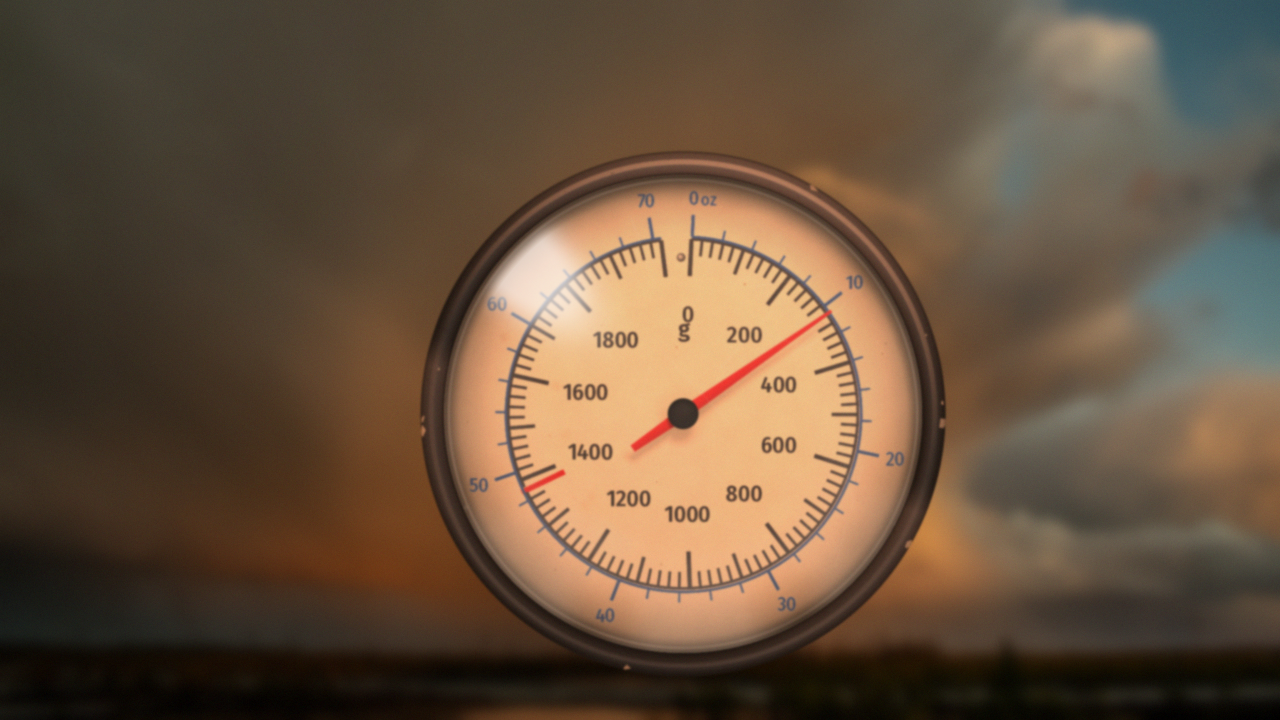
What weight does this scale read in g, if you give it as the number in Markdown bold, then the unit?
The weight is **300** g
